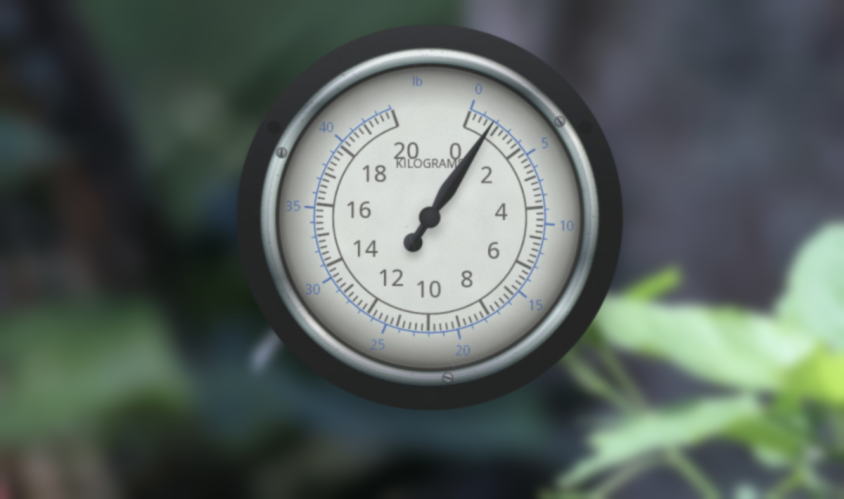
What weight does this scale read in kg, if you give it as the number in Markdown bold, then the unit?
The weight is **0.8** kg
